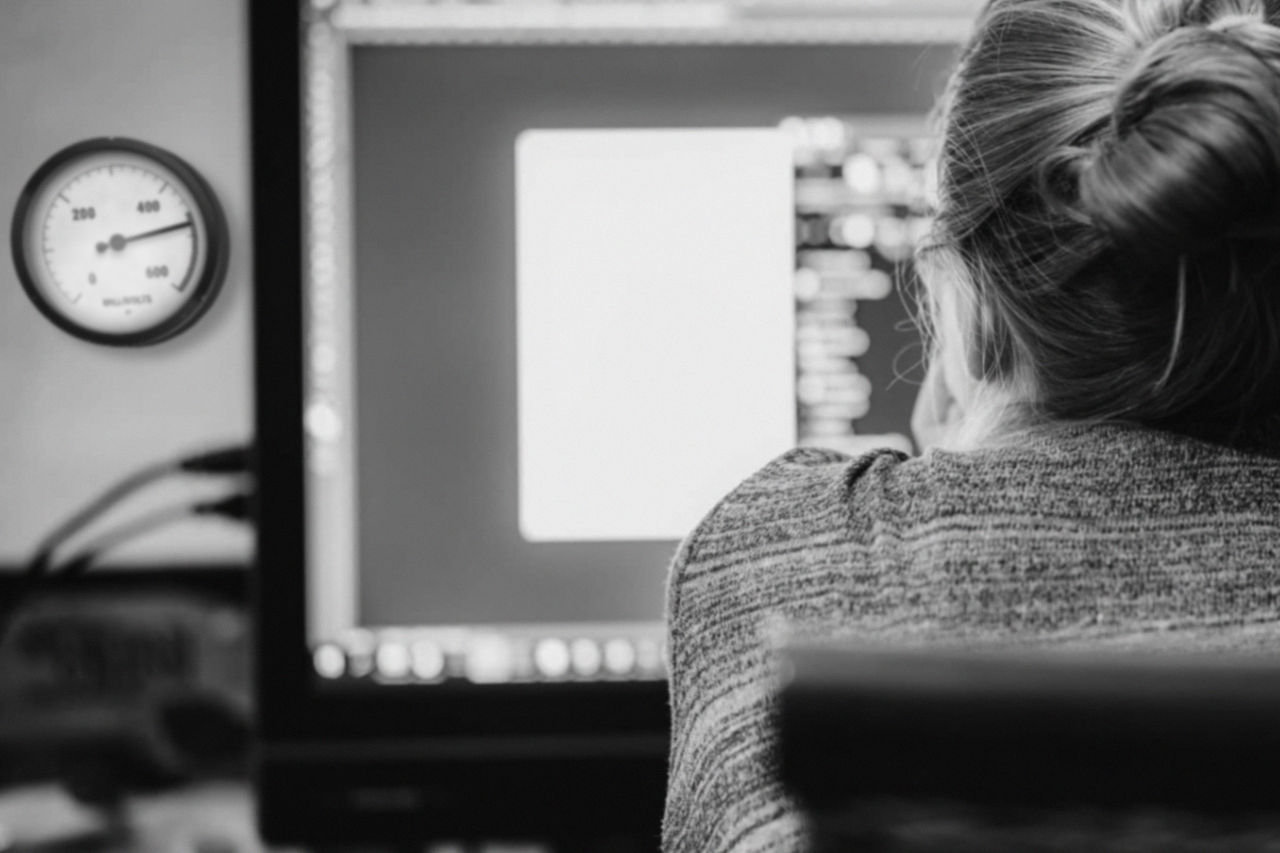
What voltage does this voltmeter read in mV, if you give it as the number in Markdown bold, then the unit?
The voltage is **480** mV
